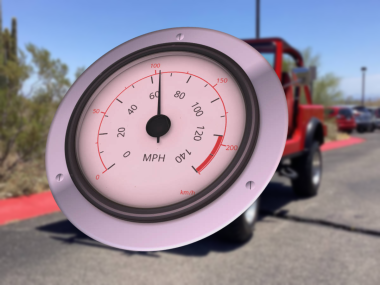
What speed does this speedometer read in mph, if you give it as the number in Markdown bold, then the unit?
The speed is **65** mph
